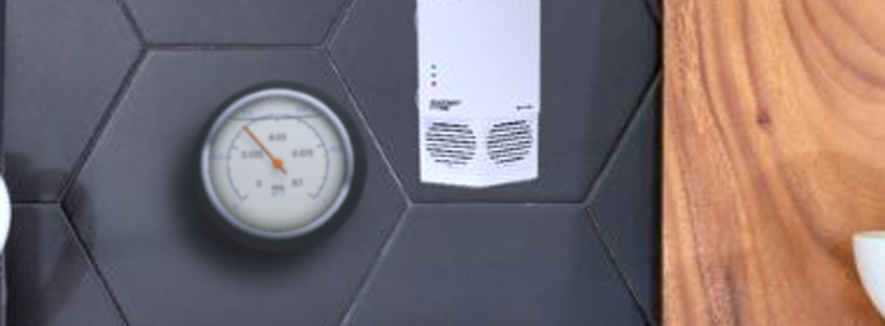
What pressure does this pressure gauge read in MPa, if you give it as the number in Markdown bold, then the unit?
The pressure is **0.035** MPa
